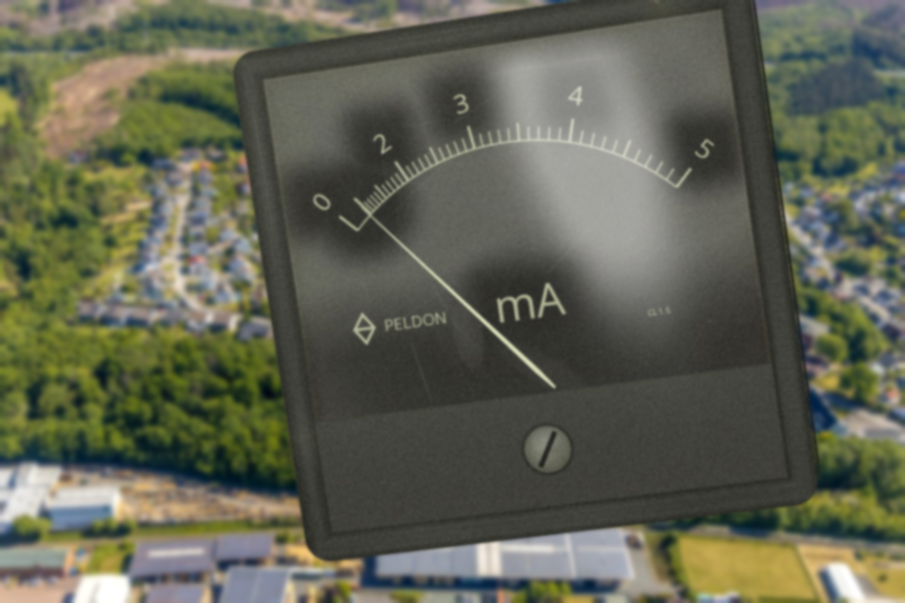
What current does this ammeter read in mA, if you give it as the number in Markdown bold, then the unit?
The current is **1** mA
